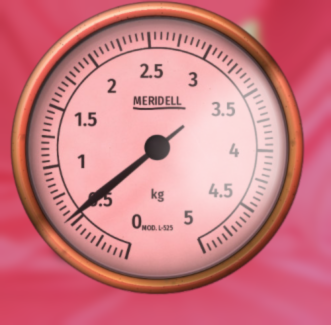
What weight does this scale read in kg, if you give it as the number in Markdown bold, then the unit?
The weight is **0.55** kg
